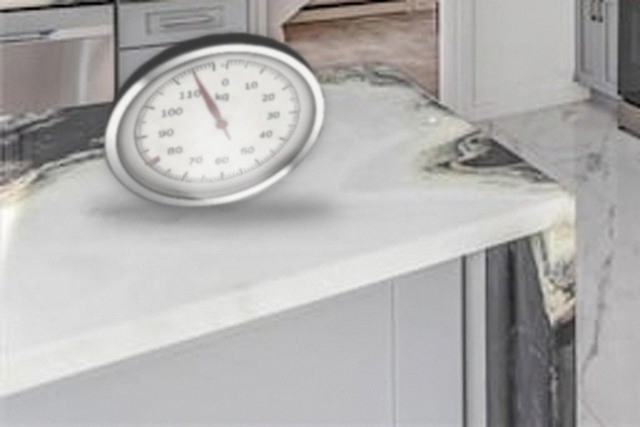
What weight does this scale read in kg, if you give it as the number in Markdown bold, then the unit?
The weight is **115** kg
